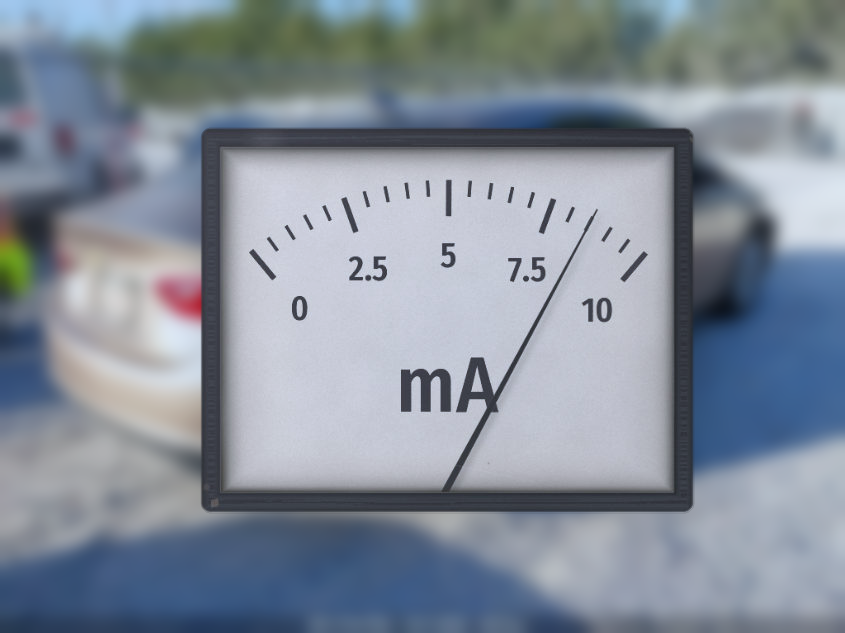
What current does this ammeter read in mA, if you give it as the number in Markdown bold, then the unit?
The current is **8.5** mA
